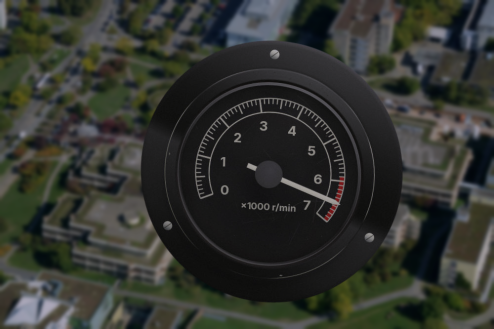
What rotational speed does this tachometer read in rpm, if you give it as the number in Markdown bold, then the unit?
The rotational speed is **6500** rpm
